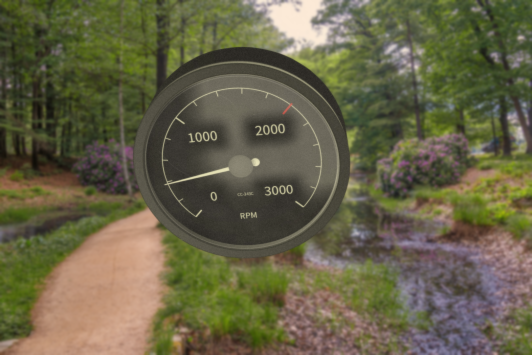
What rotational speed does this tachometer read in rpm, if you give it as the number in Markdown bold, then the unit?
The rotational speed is **400** rpm
